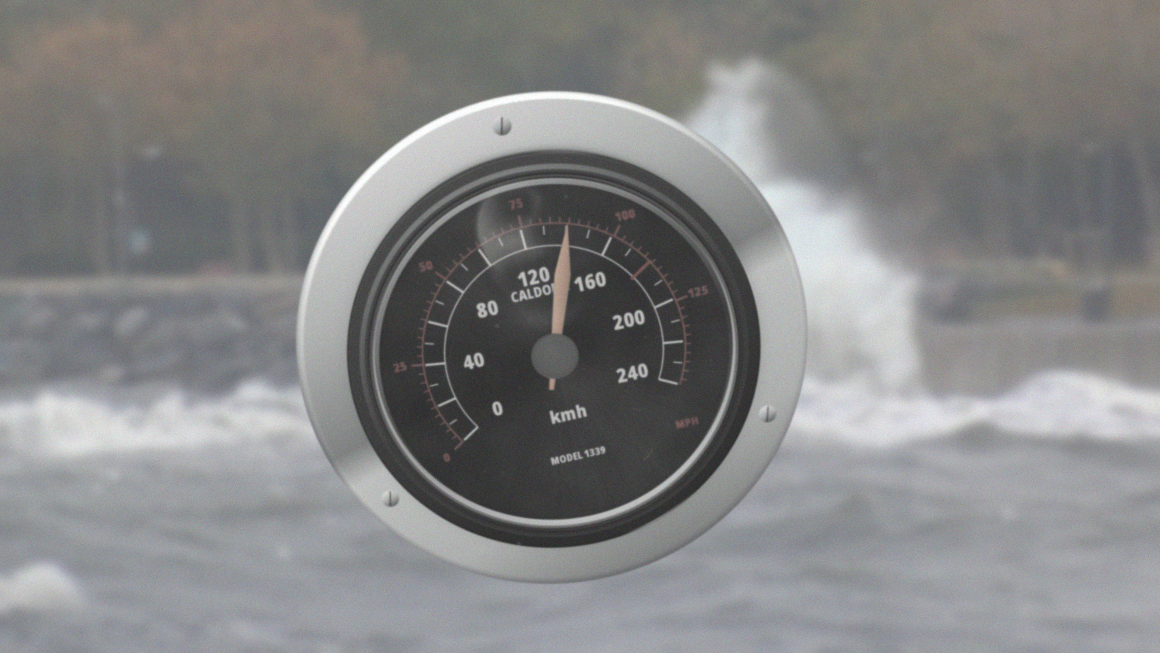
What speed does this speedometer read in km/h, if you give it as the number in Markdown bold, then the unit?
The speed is **140** km/h
